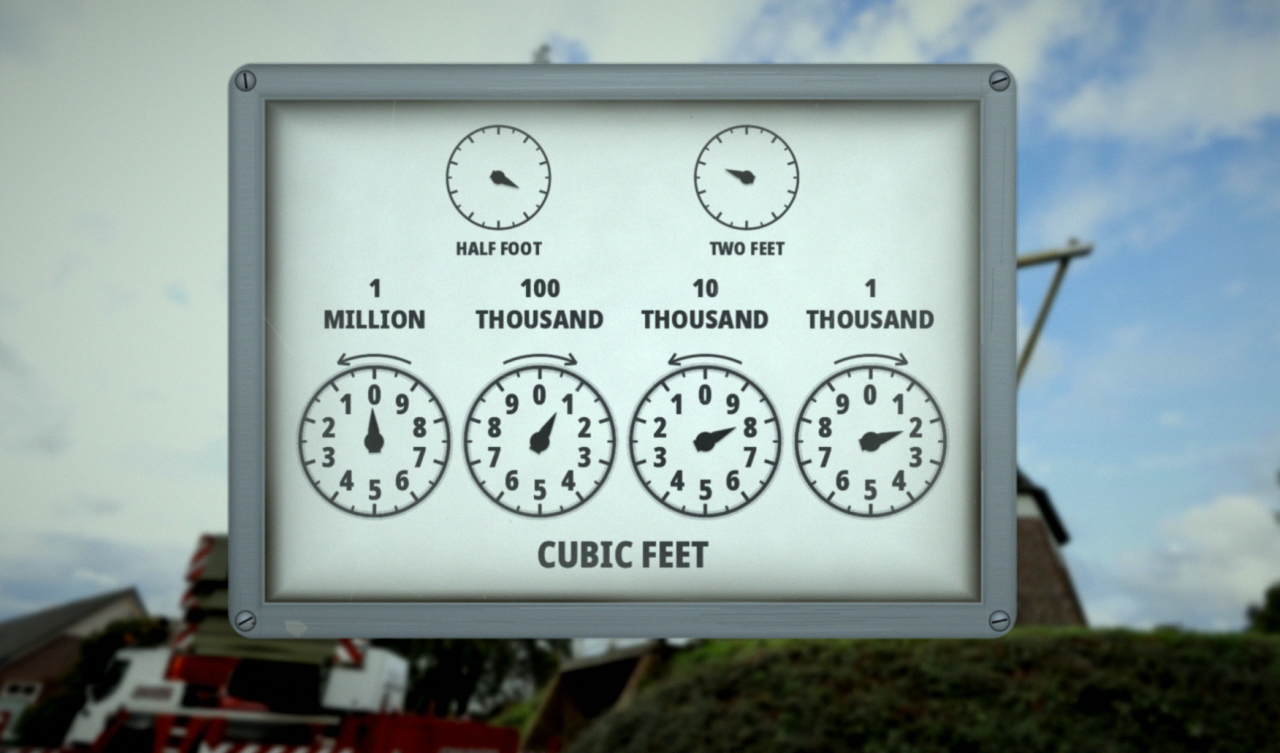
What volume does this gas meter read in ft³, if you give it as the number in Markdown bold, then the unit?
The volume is **8200** ft³
